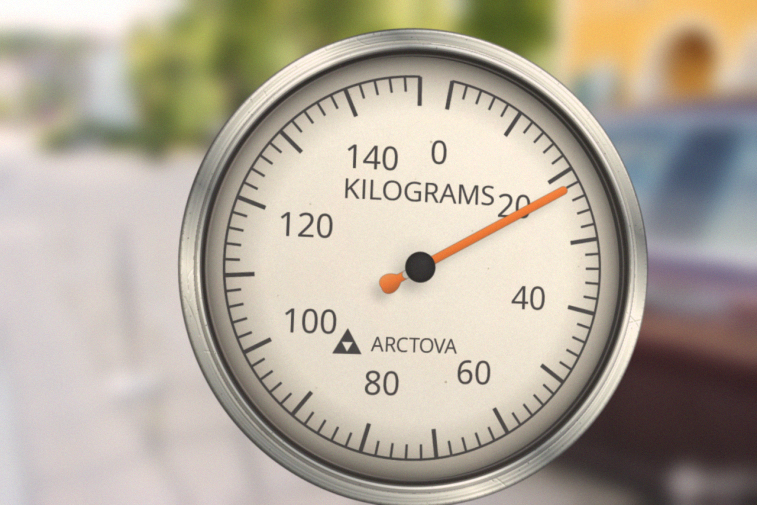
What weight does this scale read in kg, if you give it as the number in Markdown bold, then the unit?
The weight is **22** kg
